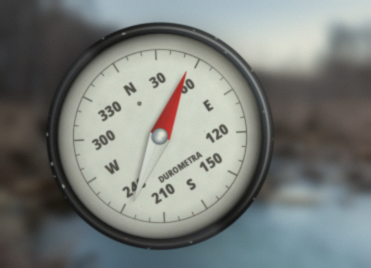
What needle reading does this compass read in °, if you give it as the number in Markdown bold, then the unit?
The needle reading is **55** °
